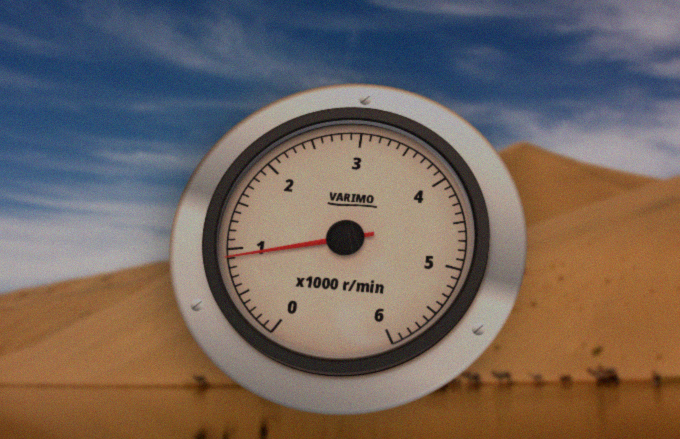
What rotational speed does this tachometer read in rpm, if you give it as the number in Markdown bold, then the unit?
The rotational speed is **900** rpm
